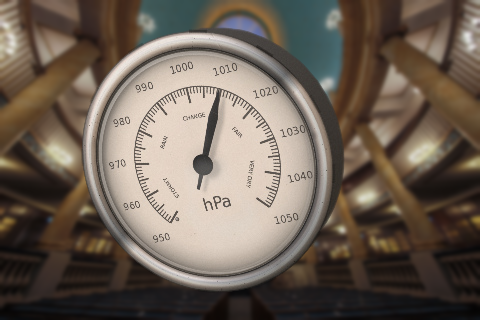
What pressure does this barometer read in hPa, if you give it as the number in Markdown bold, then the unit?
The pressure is **1010** hPa
